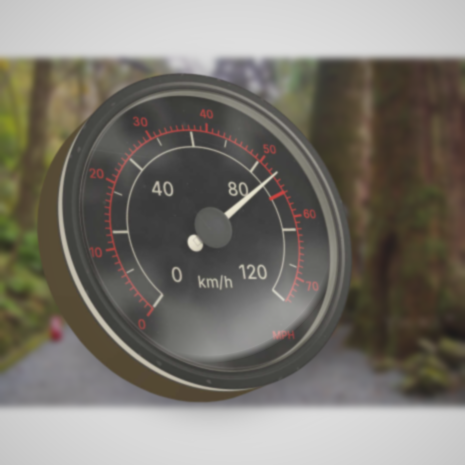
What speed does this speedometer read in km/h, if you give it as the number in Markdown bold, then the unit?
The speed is **85** km/h
